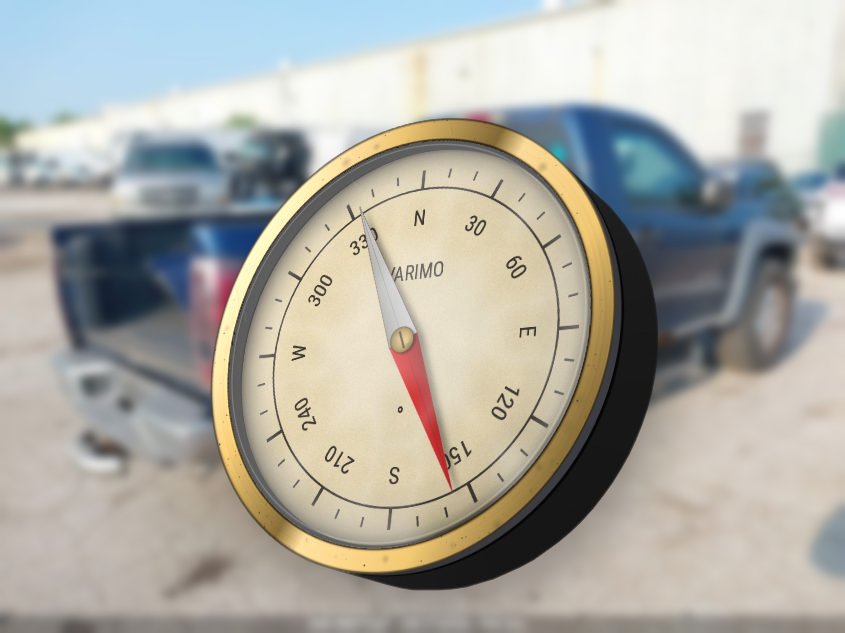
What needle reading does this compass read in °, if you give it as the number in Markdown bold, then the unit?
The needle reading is **155** °
